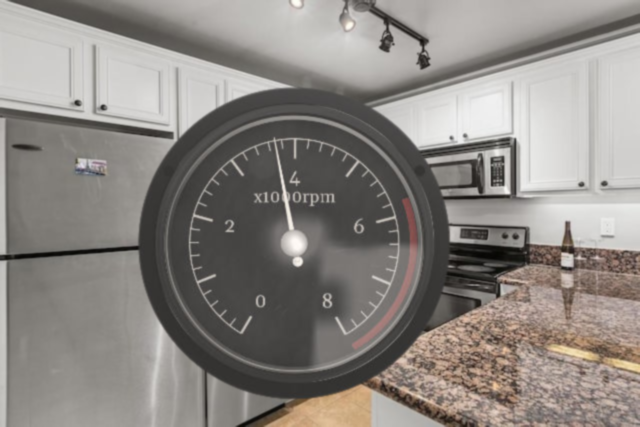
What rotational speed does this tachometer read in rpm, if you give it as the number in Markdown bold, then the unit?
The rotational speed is **3700** rpm
